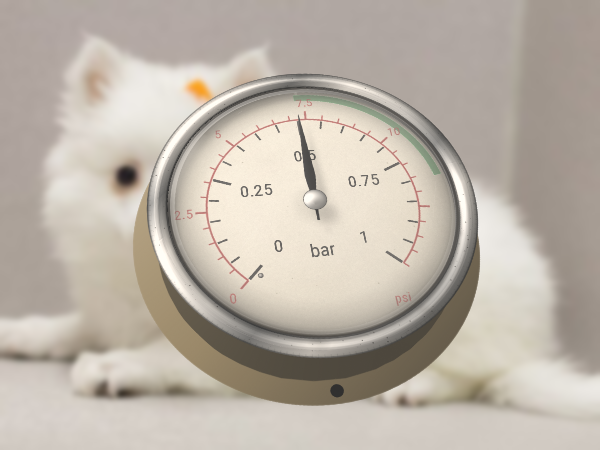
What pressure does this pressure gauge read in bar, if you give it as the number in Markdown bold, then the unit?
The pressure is **0.5** bar
